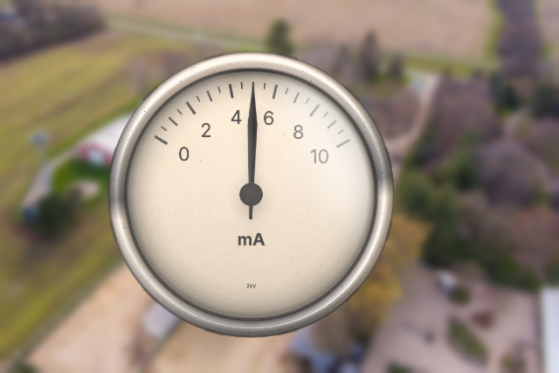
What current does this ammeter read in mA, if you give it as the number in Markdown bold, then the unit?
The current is **5** mA
